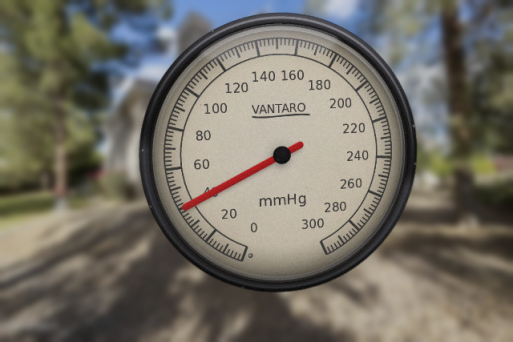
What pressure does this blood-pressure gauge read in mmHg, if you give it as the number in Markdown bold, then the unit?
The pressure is **40** mmHg
